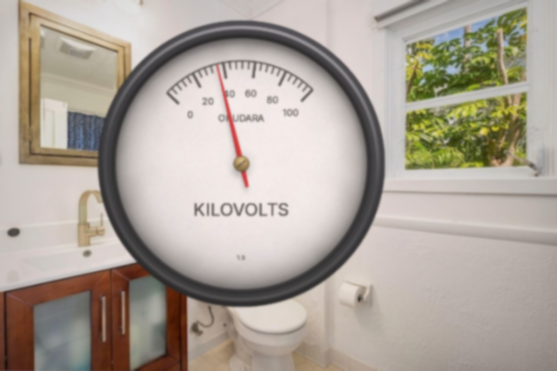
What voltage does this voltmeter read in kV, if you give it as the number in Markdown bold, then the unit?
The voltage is **36** kV
